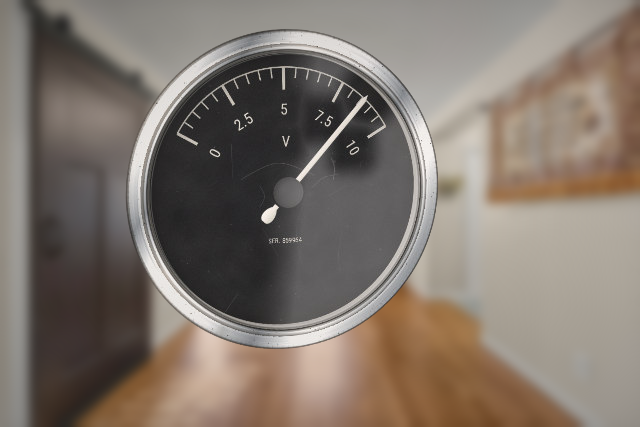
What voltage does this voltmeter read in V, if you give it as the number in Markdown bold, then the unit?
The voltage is **8.5** V
